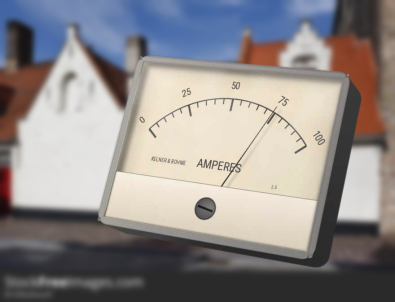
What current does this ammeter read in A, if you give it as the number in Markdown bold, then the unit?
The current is **75** A
